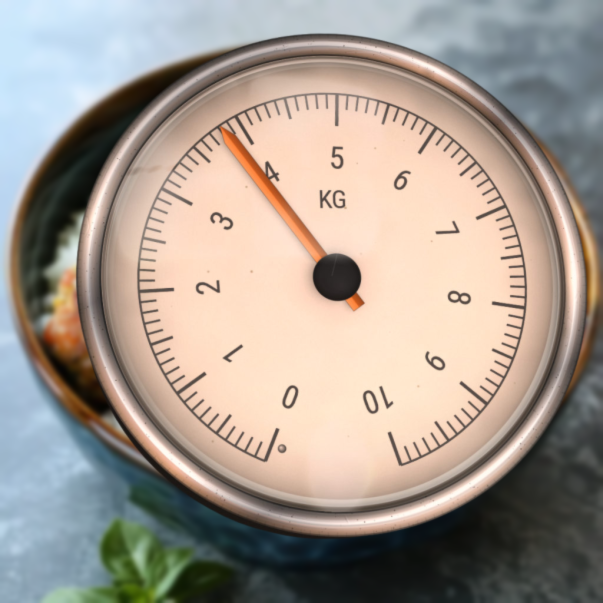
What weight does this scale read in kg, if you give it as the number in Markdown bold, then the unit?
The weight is **3.8** kg
